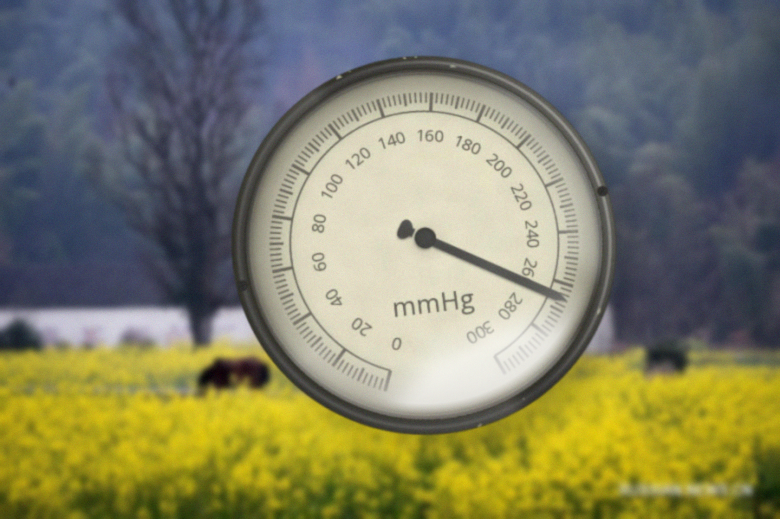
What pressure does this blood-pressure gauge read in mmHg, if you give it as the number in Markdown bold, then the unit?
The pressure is **266** mmHg
